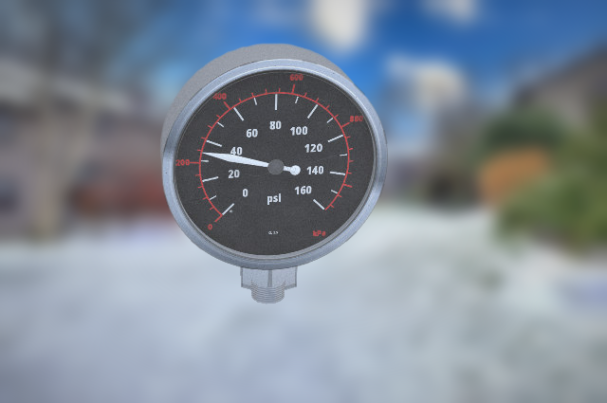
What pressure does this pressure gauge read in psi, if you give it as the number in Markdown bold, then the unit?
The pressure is **35** psi
